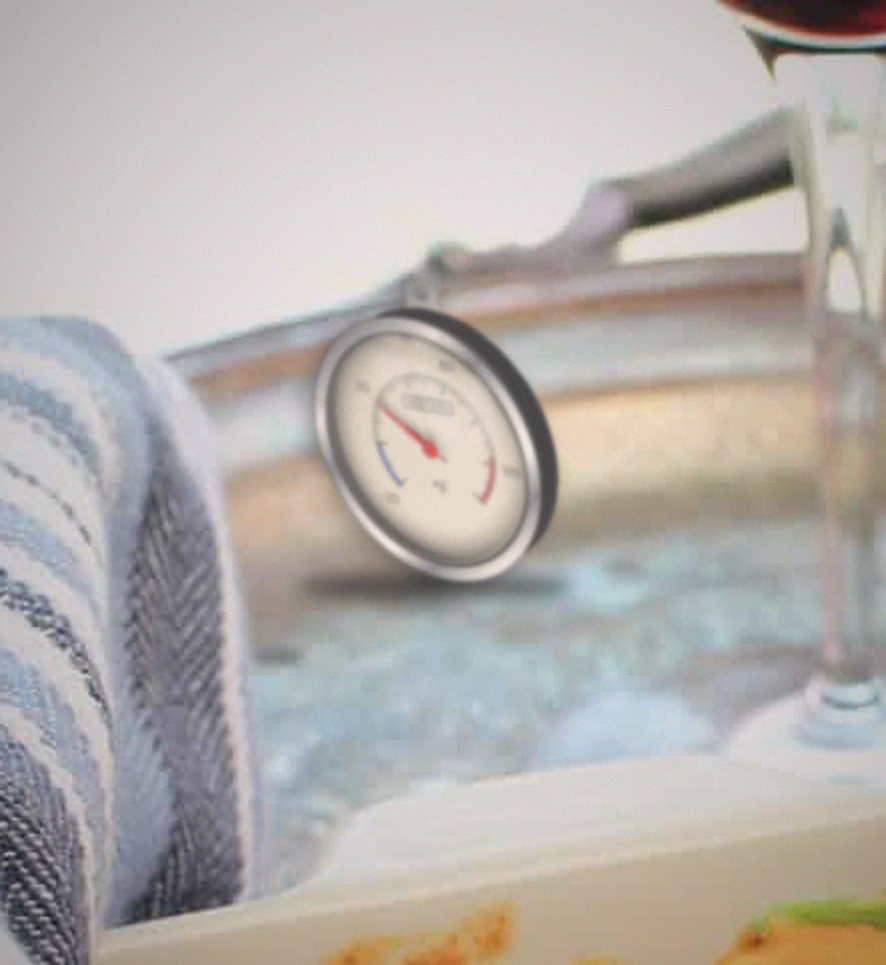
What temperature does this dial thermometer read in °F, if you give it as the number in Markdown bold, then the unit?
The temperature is **20** °F
